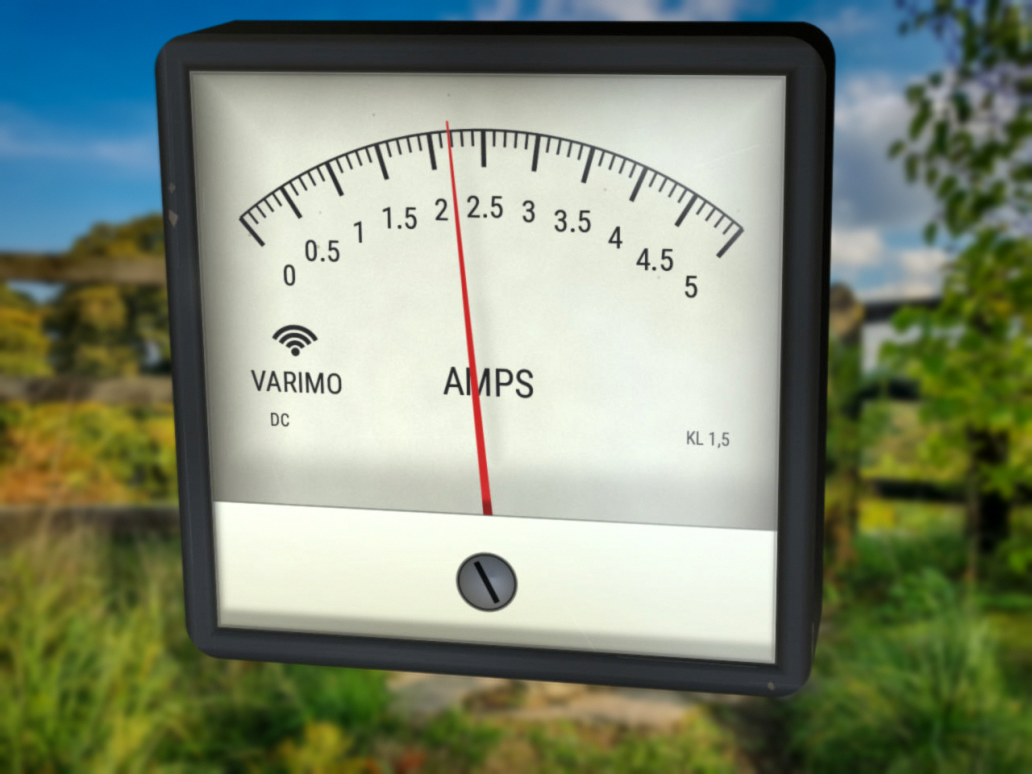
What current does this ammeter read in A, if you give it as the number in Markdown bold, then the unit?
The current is **2.2** A
